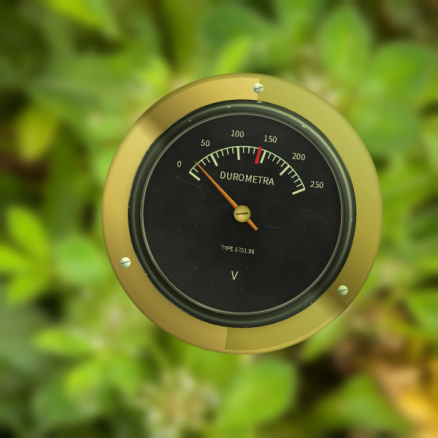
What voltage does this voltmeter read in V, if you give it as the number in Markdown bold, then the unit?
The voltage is **20** V
